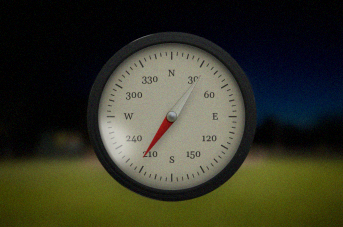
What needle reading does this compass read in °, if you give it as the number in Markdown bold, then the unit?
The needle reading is **215** °
